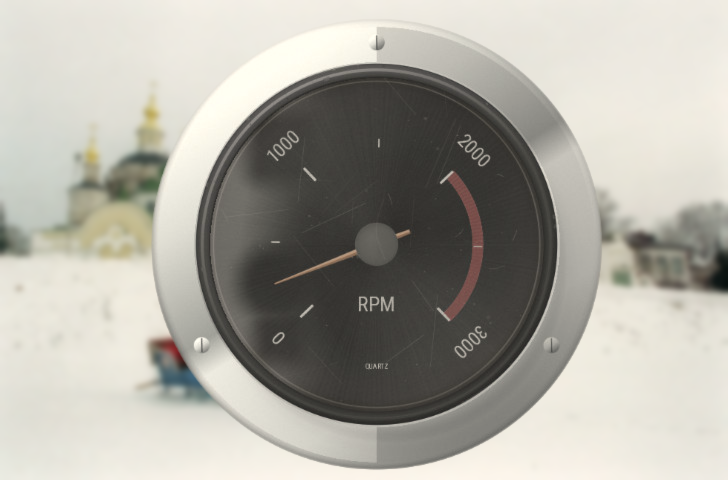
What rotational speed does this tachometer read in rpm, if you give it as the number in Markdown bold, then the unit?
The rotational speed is **250** rpm
